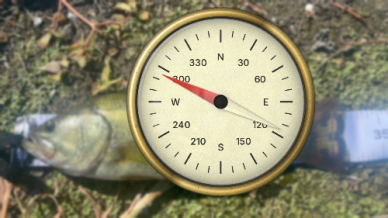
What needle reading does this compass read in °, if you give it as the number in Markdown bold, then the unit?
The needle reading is **295** °
